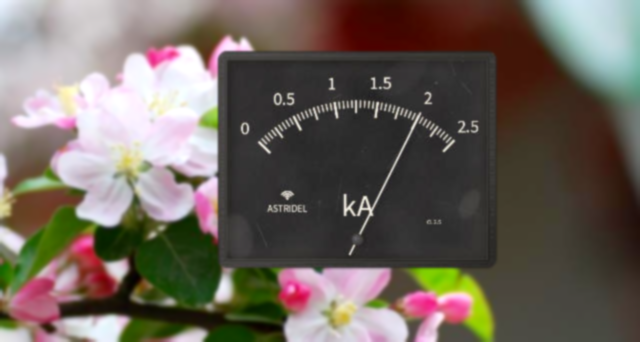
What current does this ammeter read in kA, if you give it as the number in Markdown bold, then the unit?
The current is **2** kA
